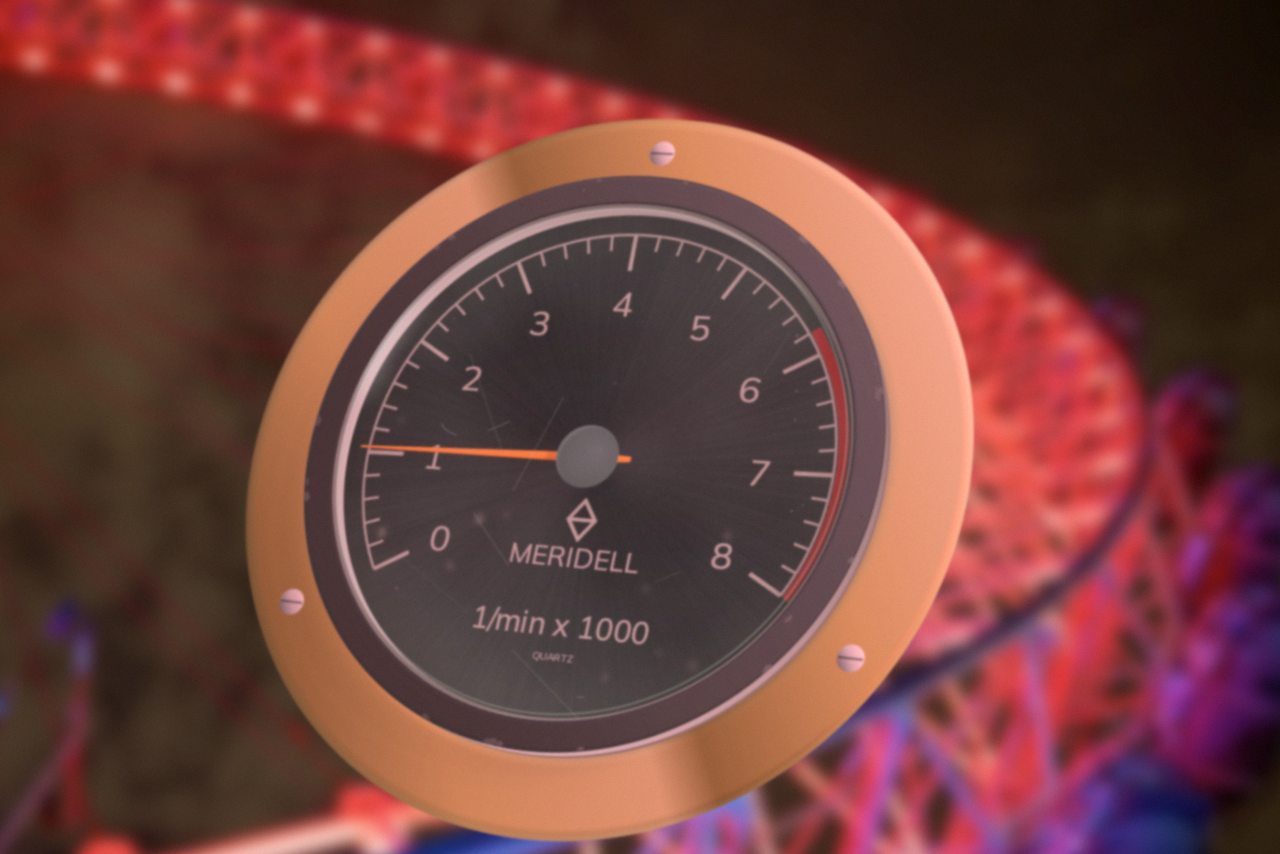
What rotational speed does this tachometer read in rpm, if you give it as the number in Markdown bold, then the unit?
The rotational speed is **1000** rpm
